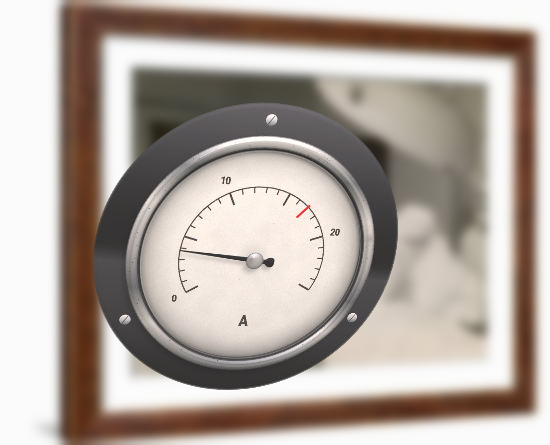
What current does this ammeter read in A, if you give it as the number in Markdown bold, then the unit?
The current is **4** A
